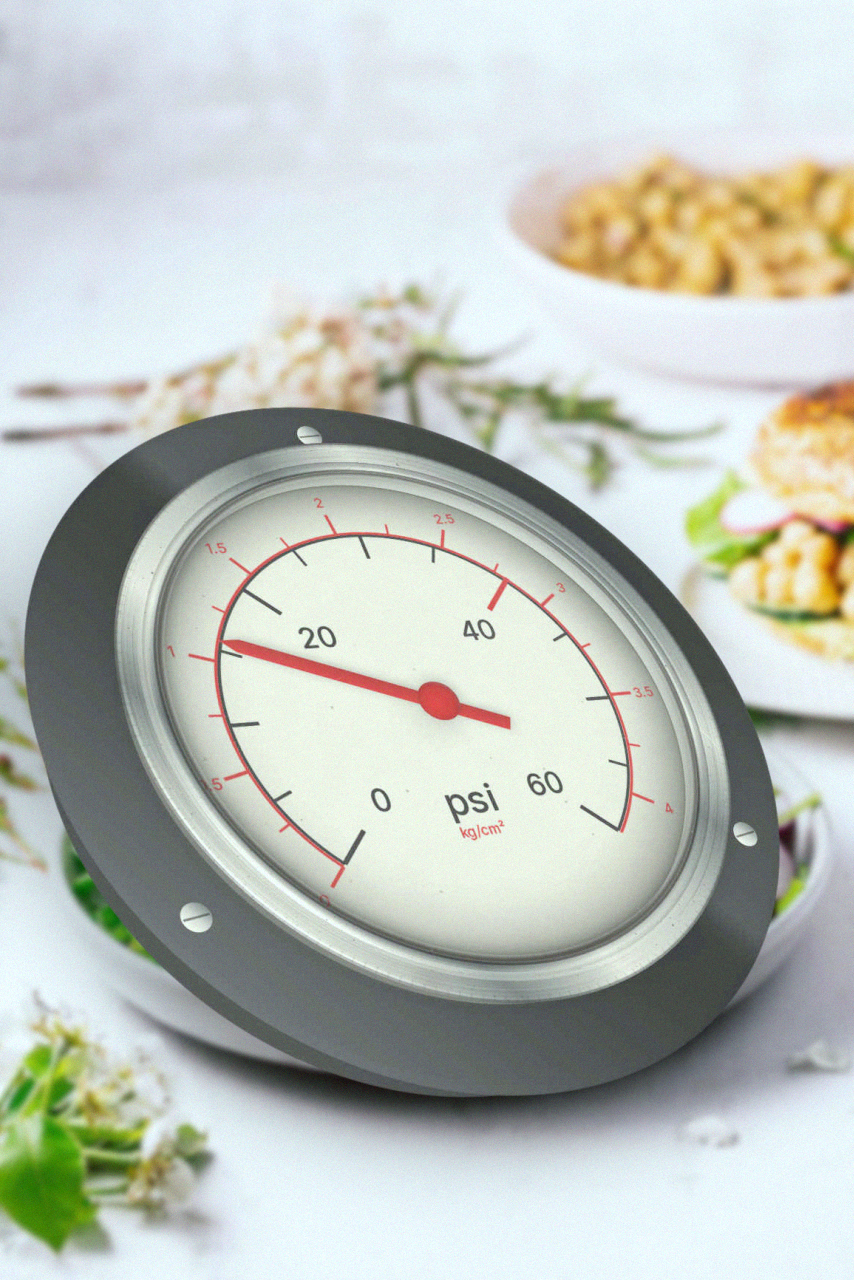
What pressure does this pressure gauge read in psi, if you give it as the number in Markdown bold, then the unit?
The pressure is **15** psi
